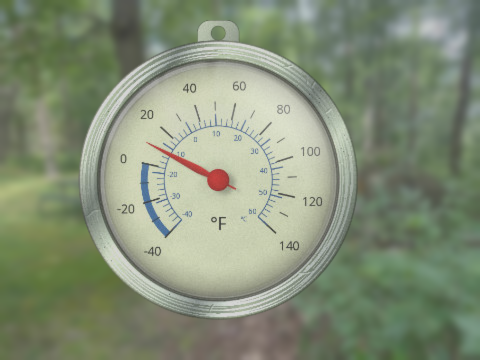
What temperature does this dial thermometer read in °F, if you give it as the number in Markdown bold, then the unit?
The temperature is **10** °F
